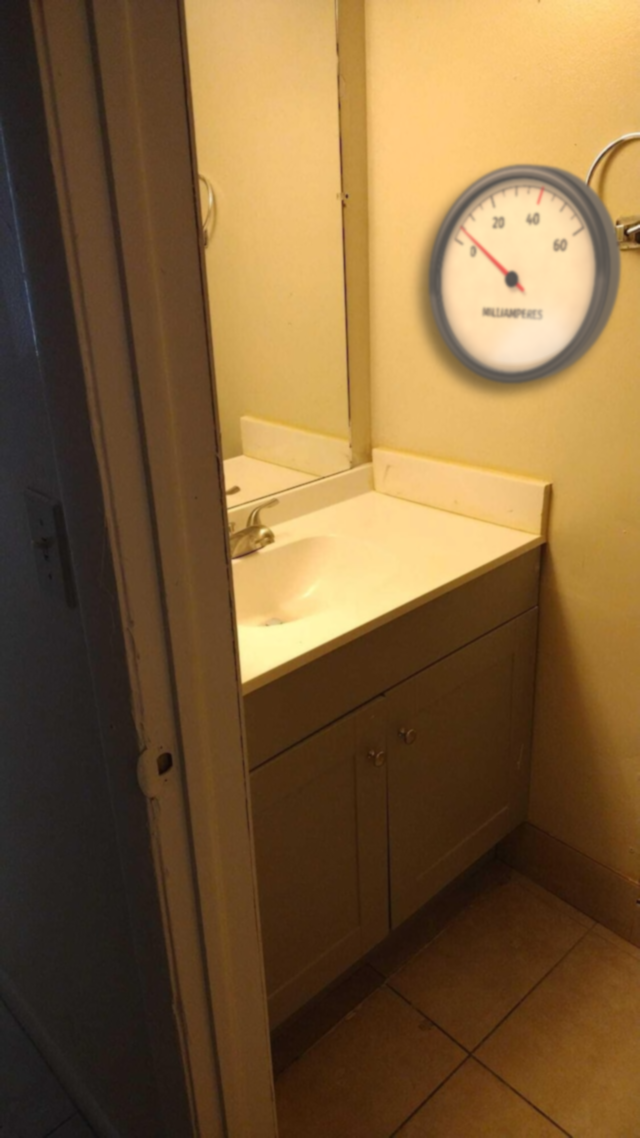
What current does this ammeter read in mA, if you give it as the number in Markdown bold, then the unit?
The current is **5** mA
